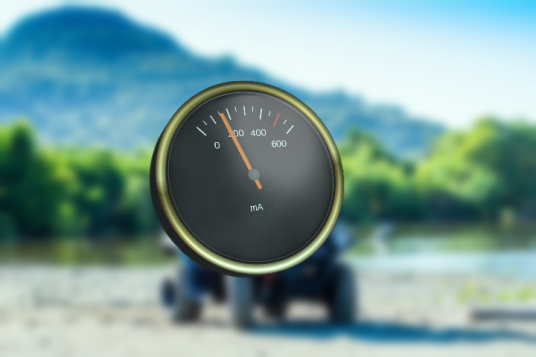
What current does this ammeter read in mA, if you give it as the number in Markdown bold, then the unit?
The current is **150** mA
